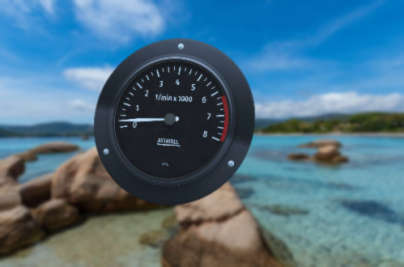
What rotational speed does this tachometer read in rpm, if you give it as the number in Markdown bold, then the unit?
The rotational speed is **250** rpm
